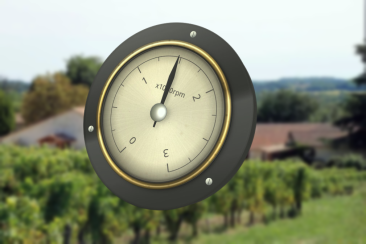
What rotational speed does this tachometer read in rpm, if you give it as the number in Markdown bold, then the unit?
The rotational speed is **1500** rpm
